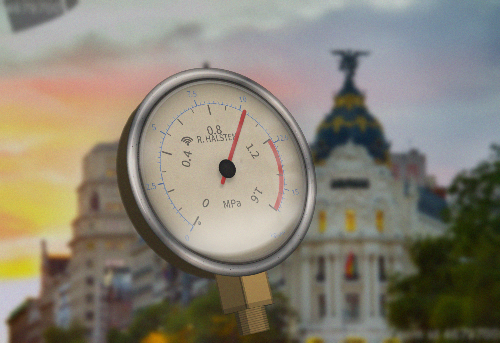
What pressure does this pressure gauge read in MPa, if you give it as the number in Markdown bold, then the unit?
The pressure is **1** MPa
